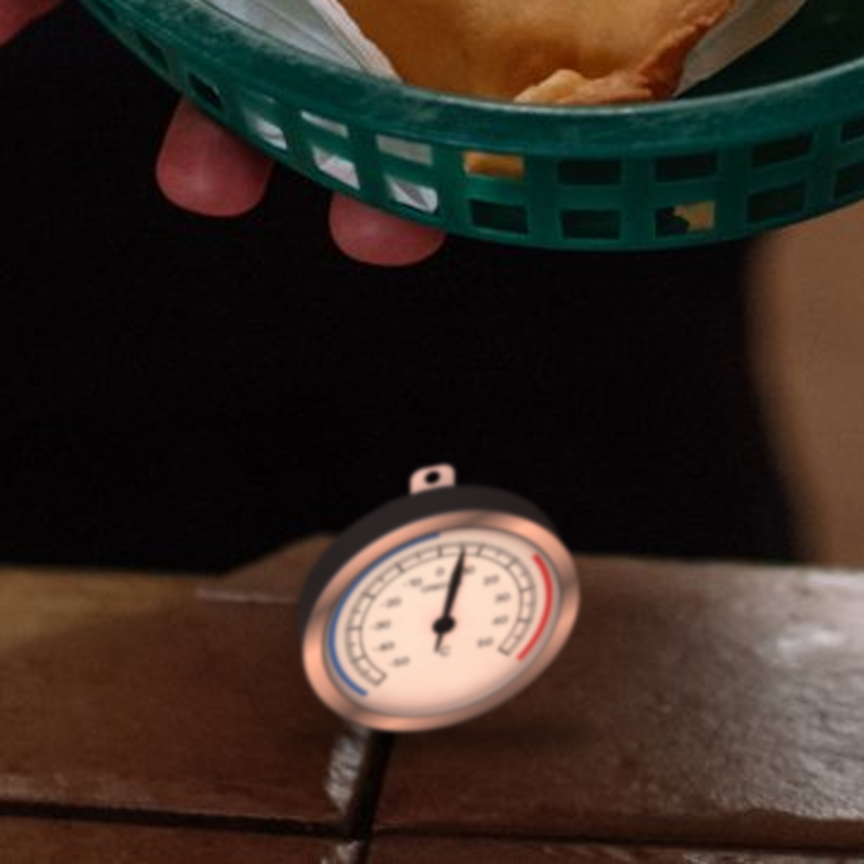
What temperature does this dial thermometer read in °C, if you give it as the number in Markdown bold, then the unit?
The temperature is **5** °C
